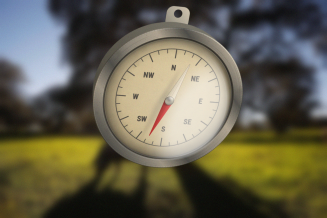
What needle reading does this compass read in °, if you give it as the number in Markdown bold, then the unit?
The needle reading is **200** °
